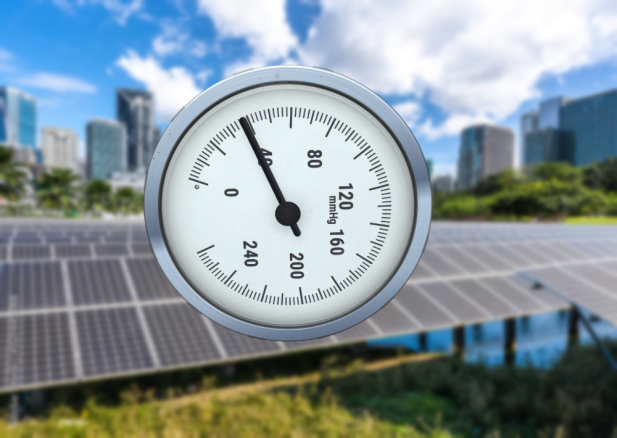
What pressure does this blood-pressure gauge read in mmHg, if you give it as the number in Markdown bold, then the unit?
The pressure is **38** mmHg
